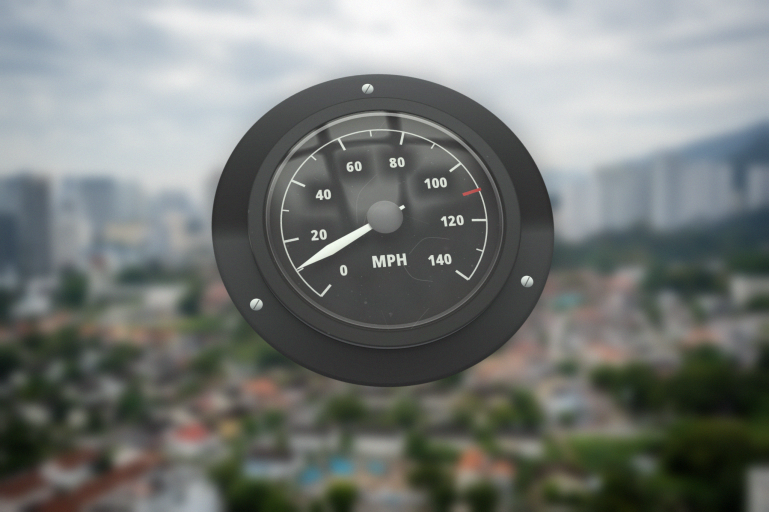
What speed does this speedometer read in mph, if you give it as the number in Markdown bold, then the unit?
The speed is **10** mph
